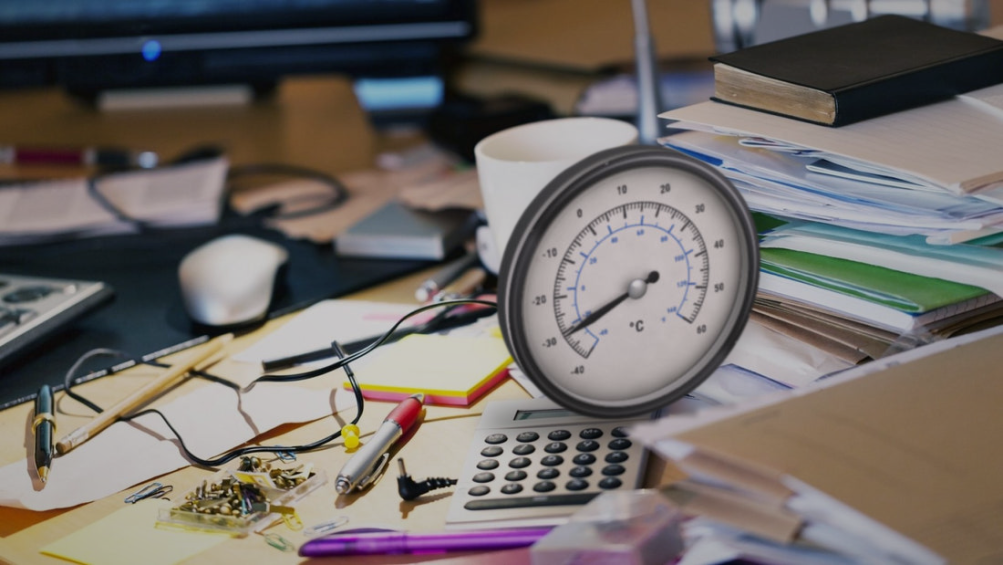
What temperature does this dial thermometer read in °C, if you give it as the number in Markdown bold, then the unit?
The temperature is **-30** °C
